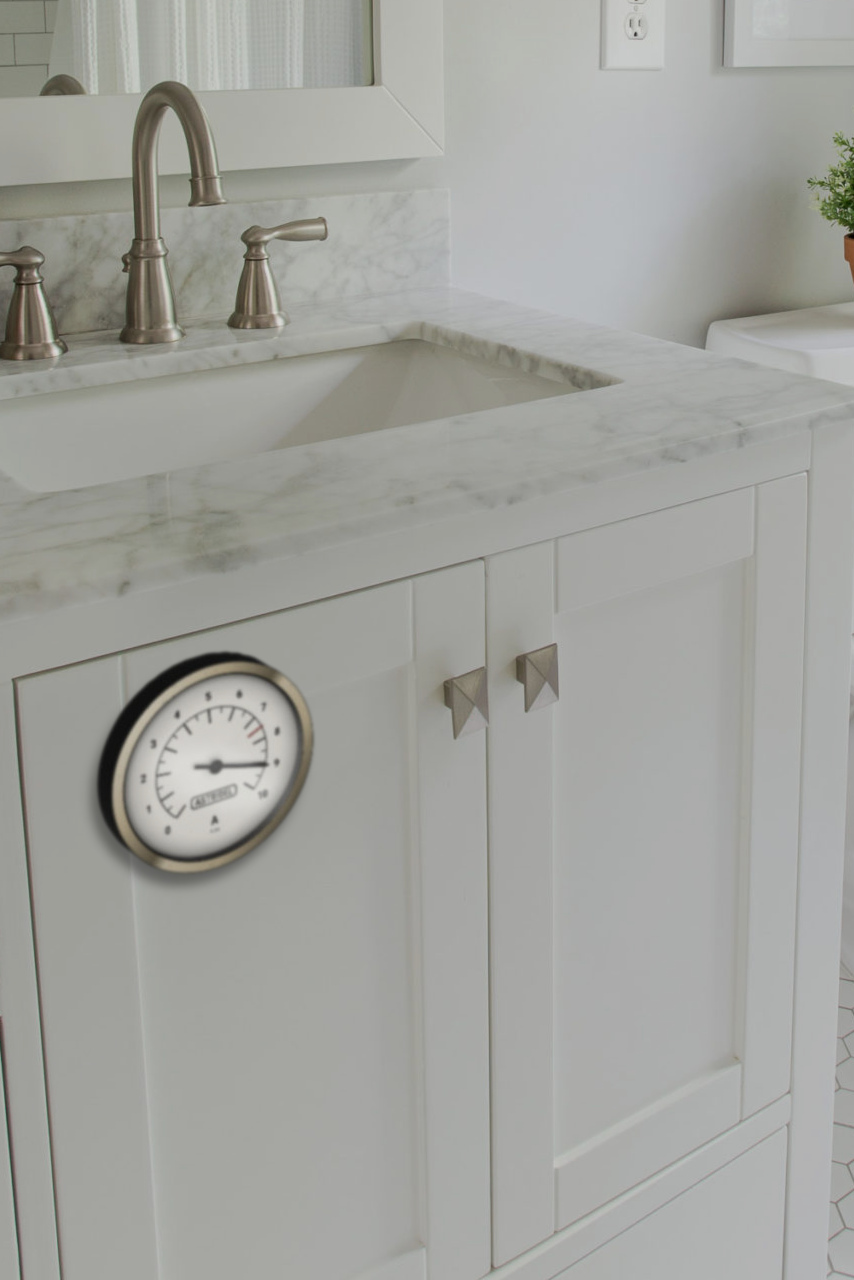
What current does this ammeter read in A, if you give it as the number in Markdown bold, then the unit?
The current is **9** A
